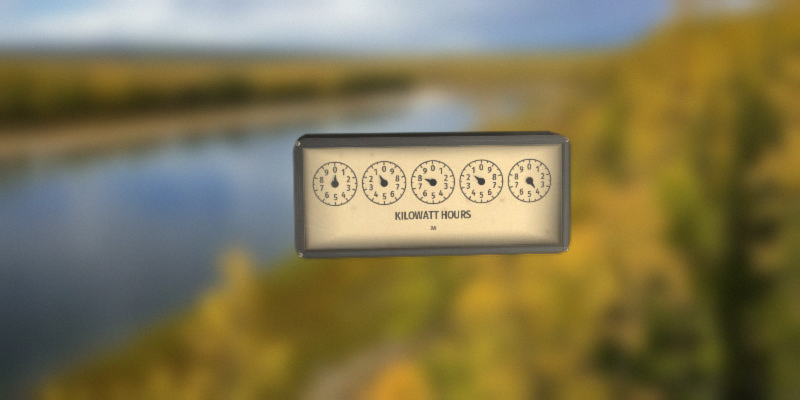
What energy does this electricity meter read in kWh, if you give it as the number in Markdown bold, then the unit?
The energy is **814** kWh
